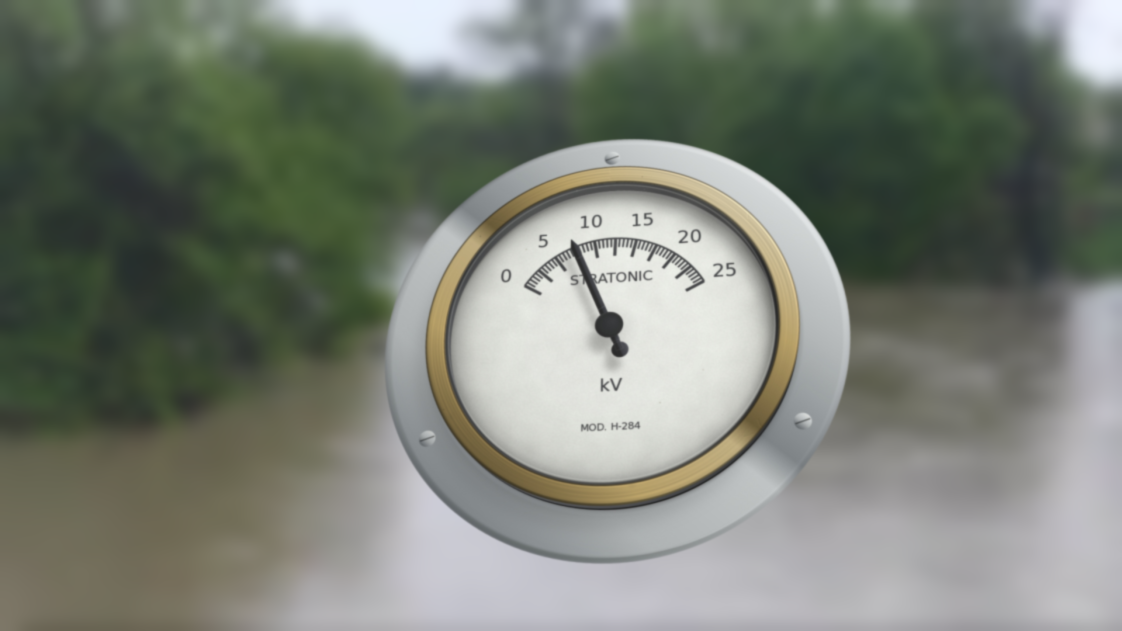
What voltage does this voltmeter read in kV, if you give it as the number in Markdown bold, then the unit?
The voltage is **7.5** kV
